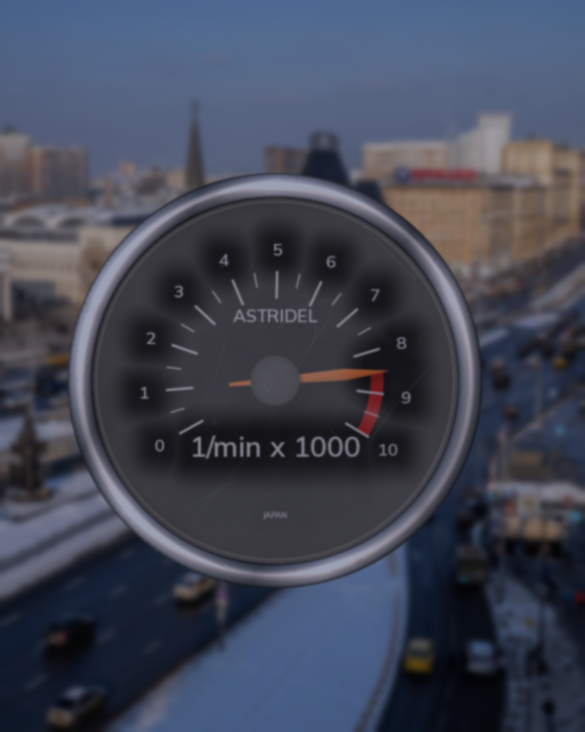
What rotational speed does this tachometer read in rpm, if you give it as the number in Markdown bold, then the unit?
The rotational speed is **8500** rpm
